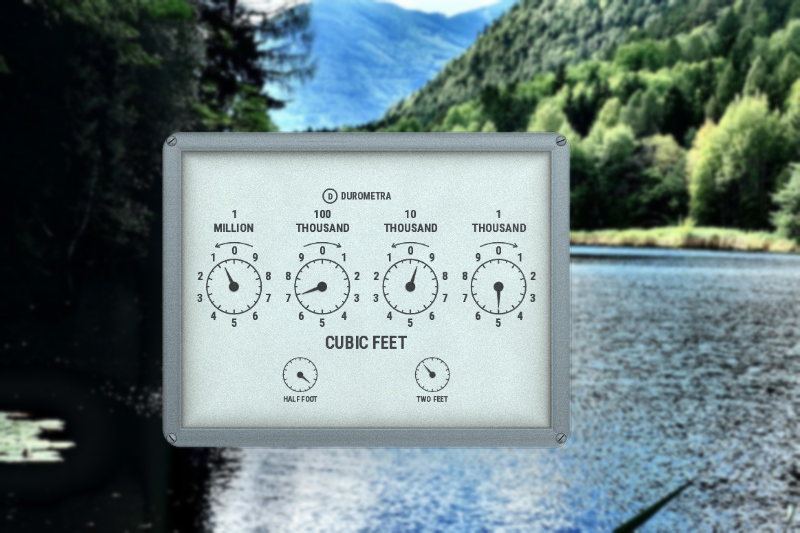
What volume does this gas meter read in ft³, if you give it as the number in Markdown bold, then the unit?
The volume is **69500** ft³
